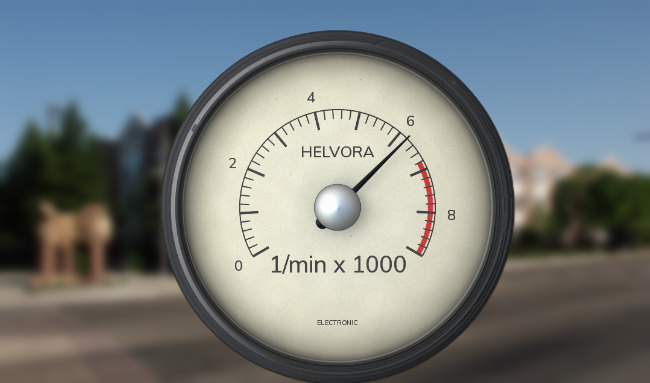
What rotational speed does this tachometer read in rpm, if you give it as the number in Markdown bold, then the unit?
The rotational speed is **6200** rpm
